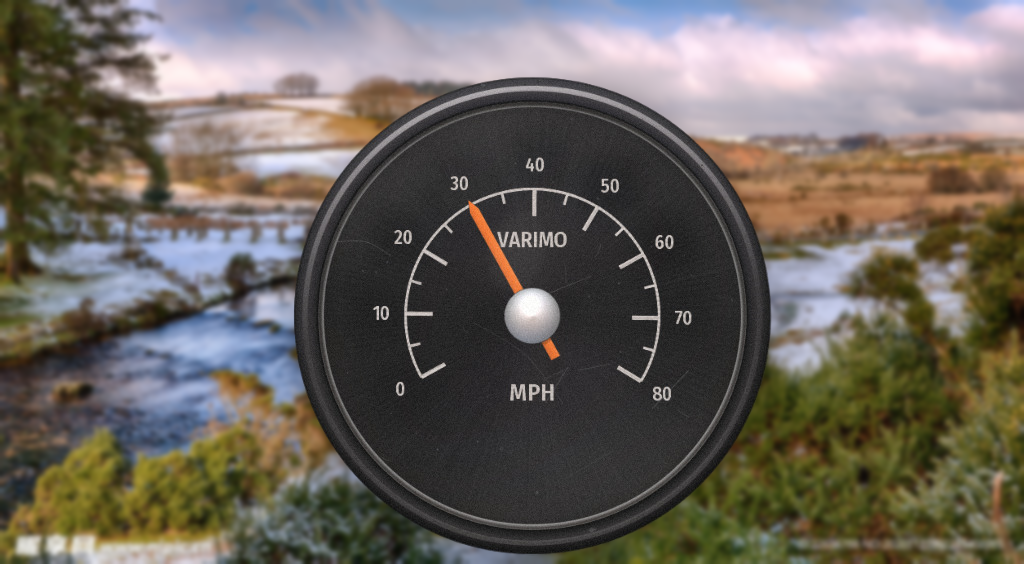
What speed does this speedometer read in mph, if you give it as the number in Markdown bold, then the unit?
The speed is **30** mph
